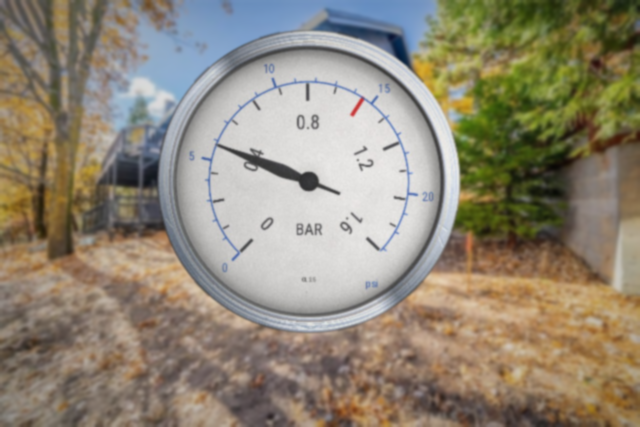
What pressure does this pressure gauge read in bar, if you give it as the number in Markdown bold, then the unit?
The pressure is **0.4** bar
